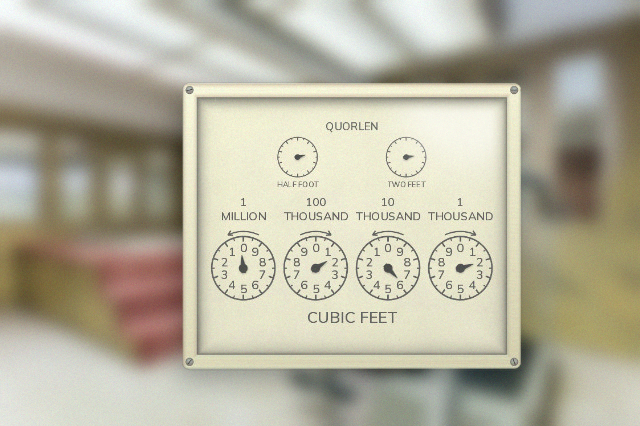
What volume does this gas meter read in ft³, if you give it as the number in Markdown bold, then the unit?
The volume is **16200** ft³
